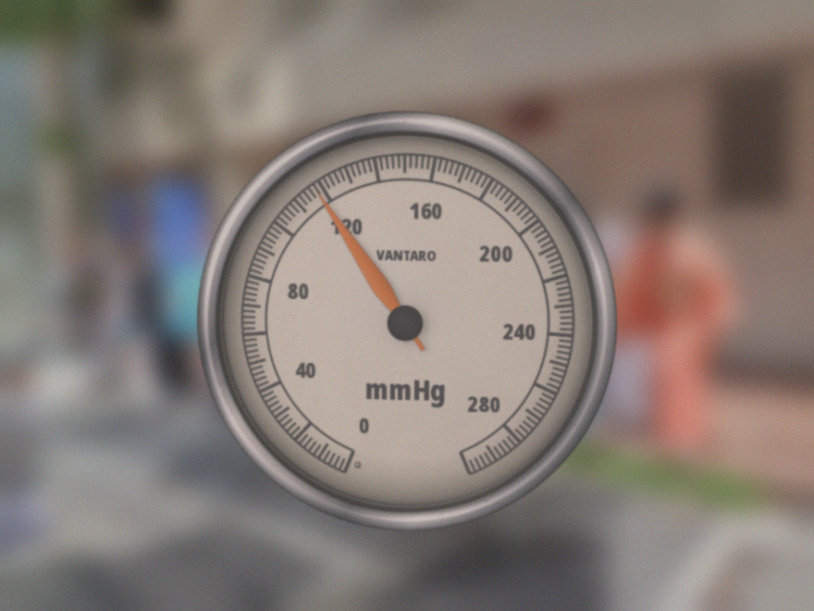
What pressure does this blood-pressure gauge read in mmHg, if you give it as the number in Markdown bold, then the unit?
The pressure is **118** mmHg
